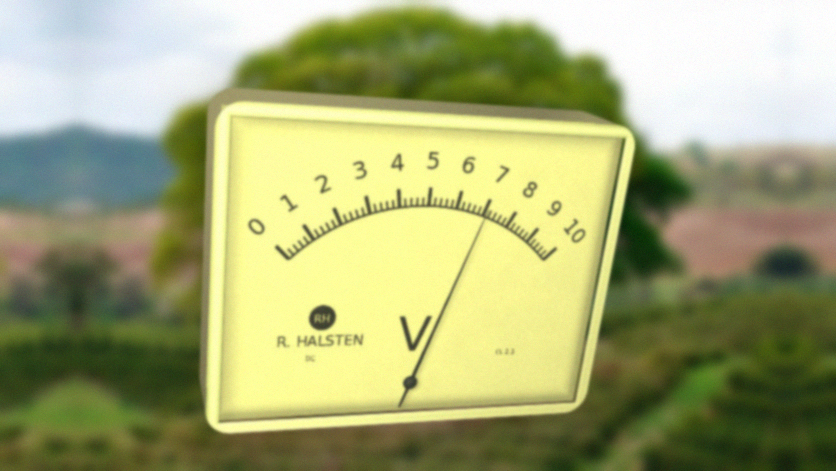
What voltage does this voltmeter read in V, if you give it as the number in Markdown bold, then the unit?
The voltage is **7** V
